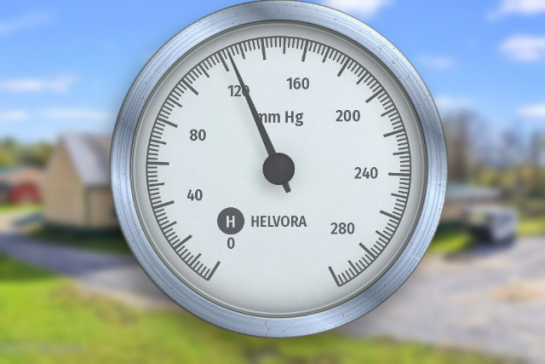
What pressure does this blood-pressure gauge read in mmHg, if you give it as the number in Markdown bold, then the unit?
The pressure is **124** mmHg
